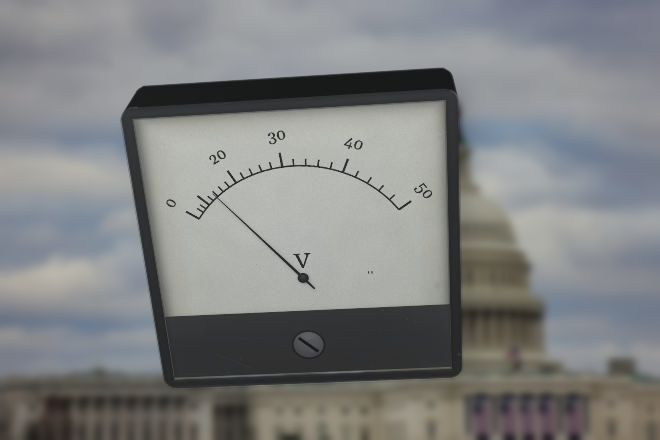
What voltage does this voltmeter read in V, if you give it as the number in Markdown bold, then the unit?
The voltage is **14** V
